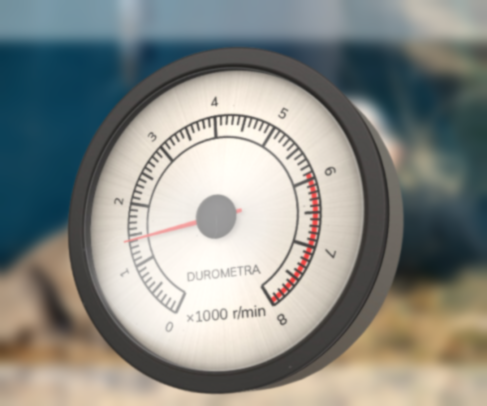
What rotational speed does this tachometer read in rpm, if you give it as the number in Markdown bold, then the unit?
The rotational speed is **1400** rpm
